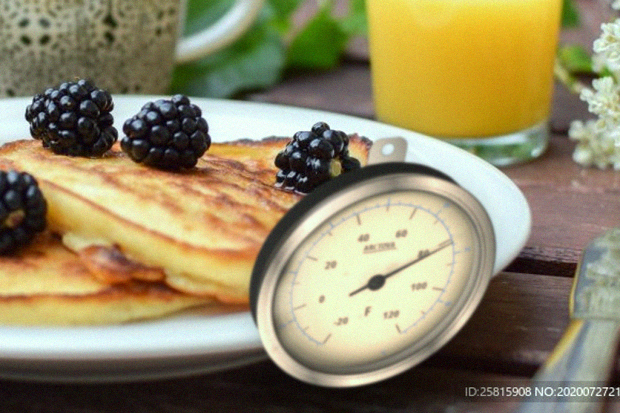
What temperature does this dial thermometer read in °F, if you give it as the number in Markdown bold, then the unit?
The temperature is **80** °F
